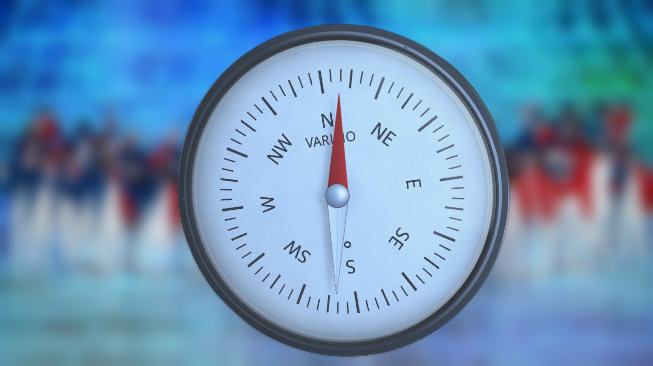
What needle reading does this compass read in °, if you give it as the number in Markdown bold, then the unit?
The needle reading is **10** °
